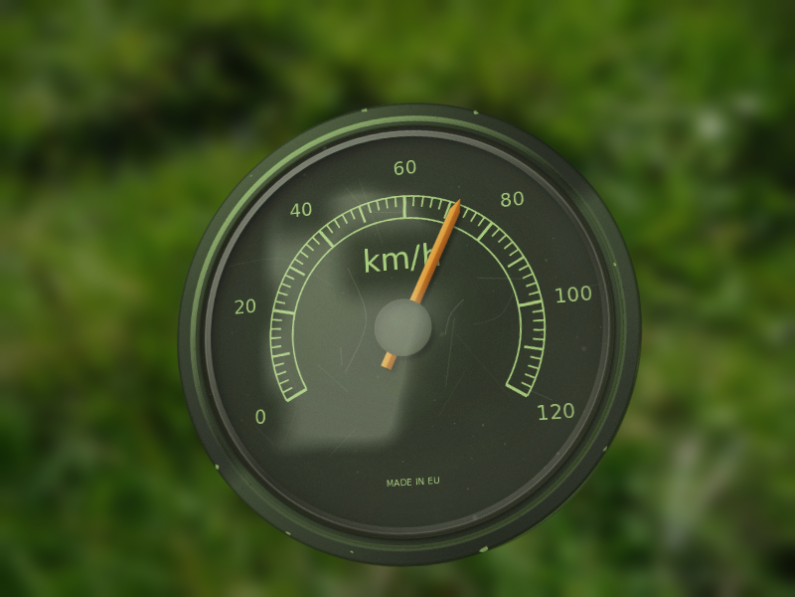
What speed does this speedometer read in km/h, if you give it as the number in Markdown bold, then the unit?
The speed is **72** km/h
